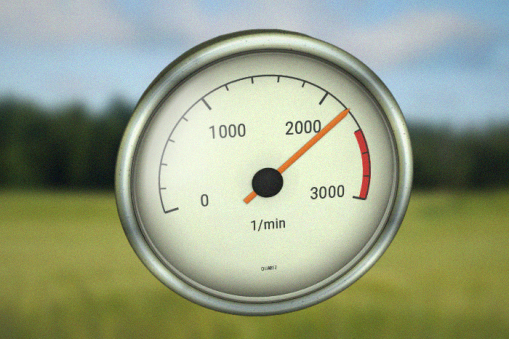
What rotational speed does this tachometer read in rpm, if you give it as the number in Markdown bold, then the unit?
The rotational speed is **2200** rpm
